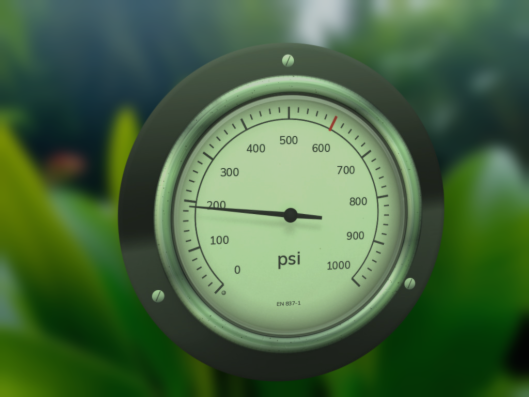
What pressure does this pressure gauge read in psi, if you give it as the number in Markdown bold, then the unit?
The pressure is **190** psi
